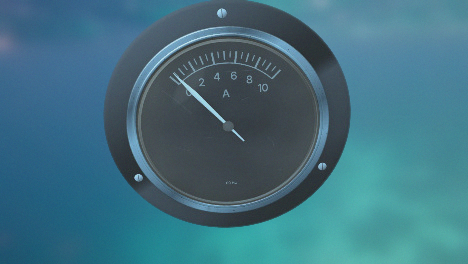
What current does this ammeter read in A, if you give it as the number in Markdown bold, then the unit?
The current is **0.5** A
